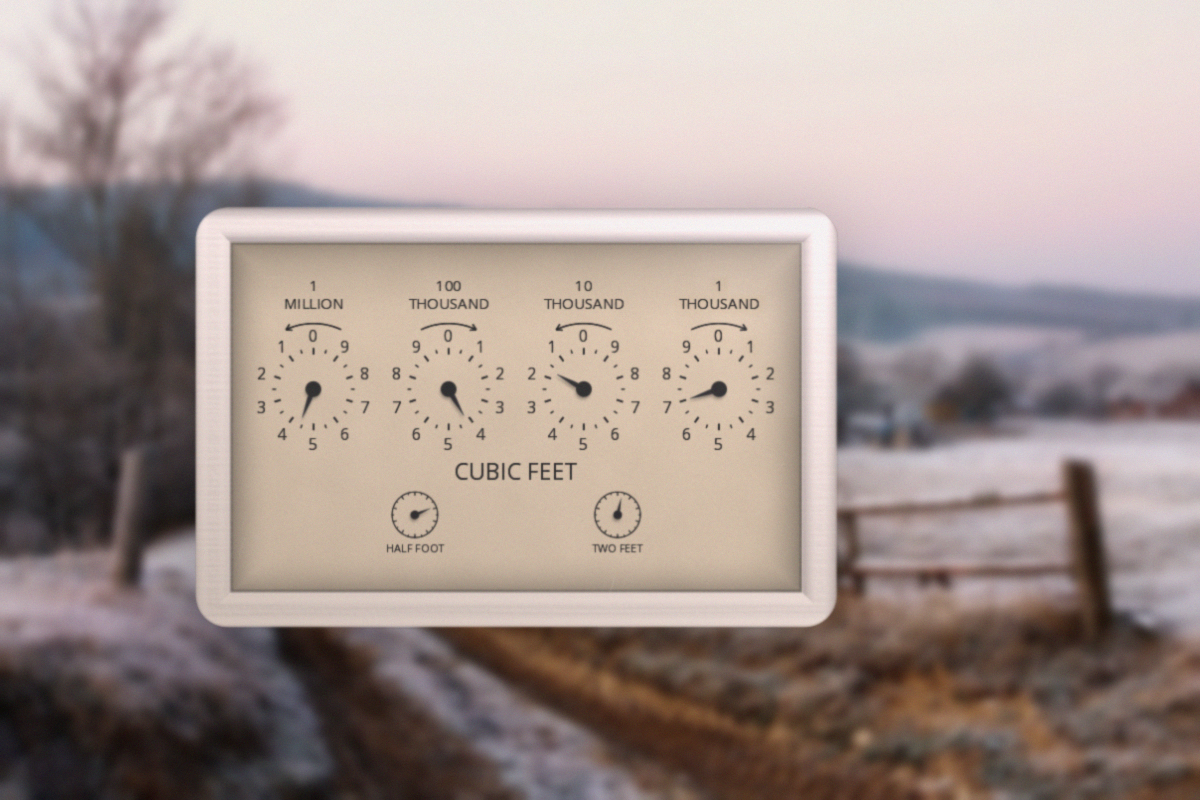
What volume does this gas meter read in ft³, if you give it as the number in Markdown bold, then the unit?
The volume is **441700** ft³
